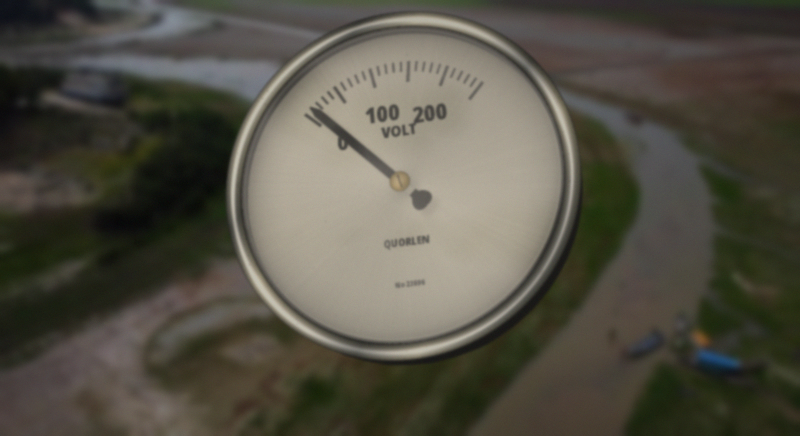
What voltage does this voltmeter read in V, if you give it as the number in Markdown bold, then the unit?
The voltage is **10** V
